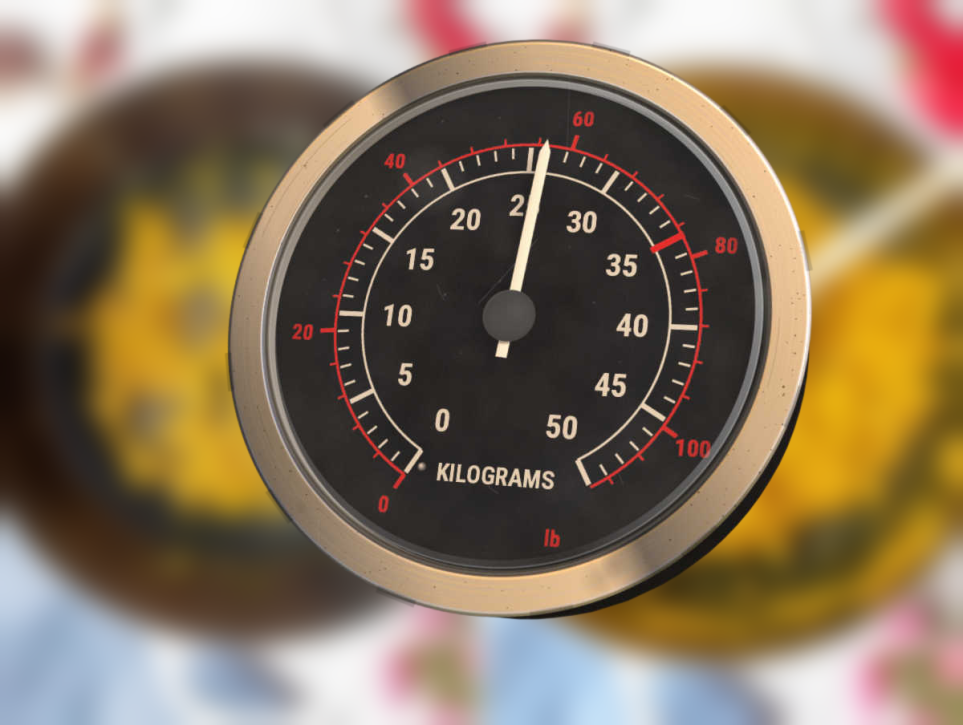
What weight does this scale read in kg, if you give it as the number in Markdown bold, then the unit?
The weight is **26** kg
